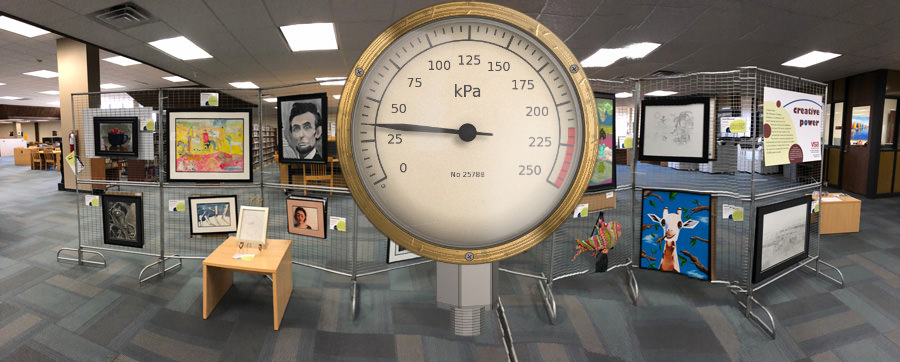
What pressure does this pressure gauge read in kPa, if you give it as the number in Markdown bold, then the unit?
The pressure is **35** kPa
